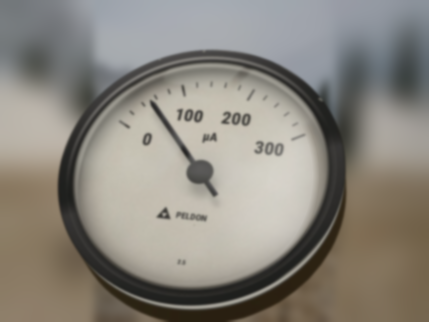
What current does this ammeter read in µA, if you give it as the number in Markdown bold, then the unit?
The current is **50** µA
